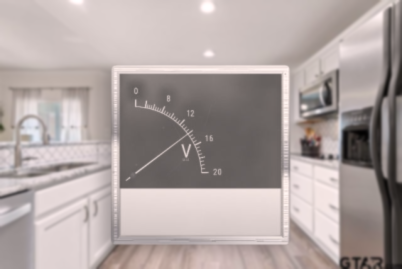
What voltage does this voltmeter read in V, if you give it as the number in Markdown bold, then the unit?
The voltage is **14** V
